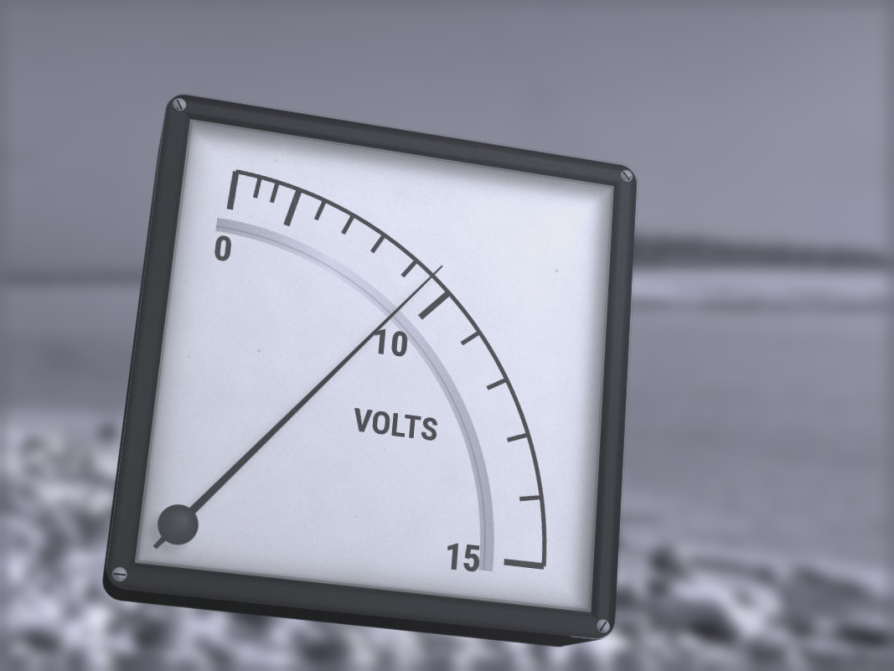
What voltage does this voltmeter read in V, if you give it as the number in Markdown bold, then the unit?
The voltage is **9.5** V
